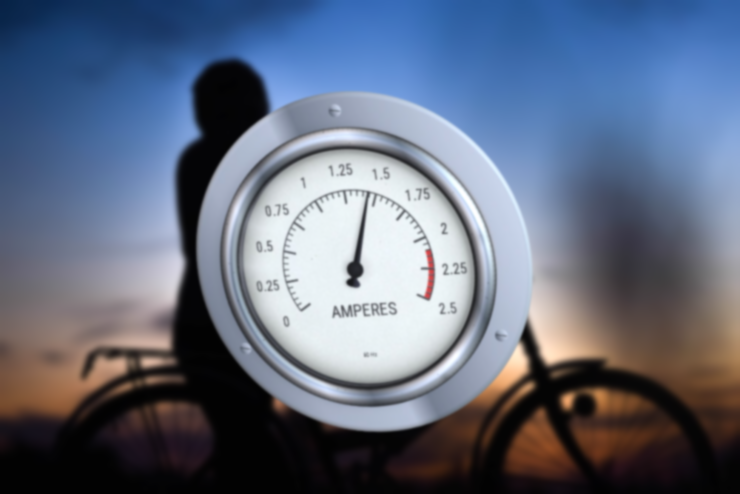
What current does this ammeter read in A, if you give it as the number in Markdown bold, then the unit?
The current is **1.45** A
